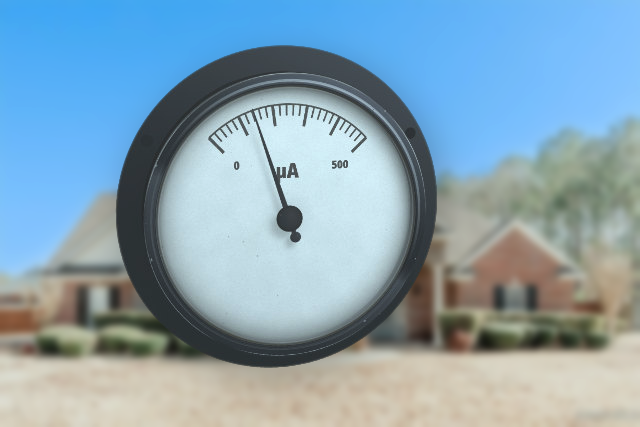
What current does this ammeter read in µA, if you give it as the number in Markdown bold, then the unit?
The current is **140** µA
